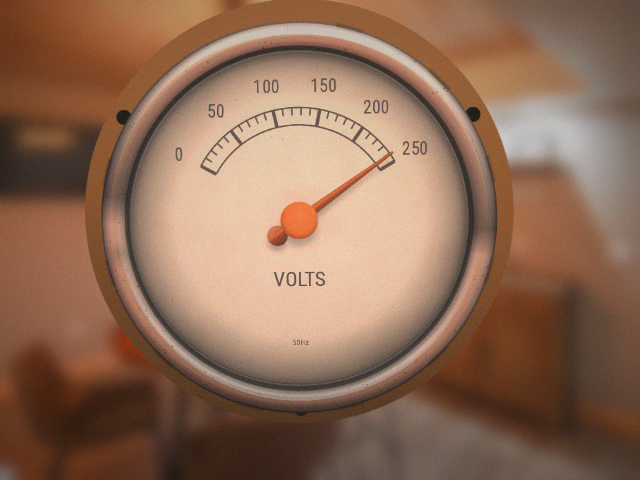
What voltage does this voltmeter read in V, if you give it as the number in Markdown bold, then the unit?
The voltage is **240** V
